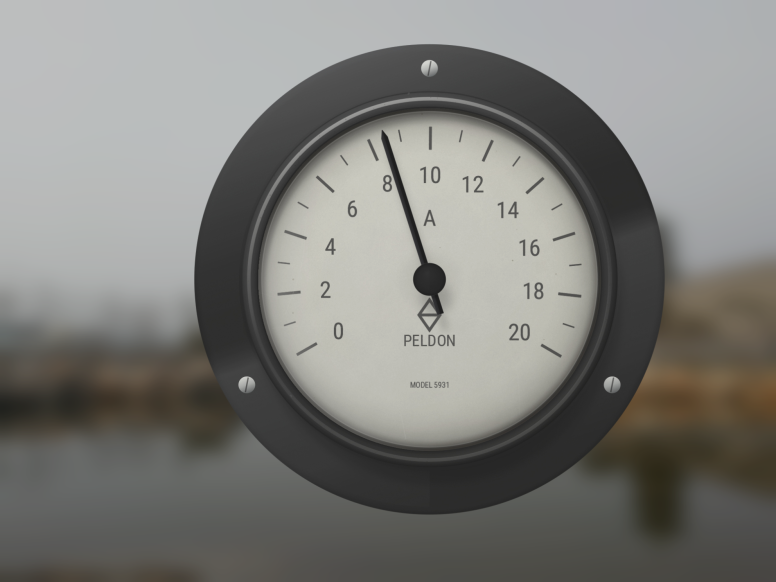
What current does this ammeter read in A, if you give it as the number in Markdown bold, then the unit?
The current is **8.5** A
